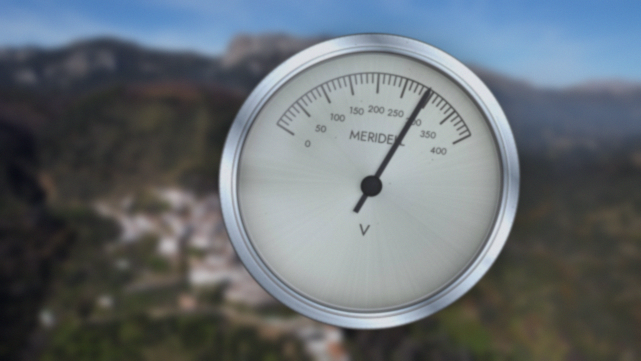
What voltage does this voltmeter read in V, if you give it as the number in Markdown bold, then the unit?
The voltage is **290** V
